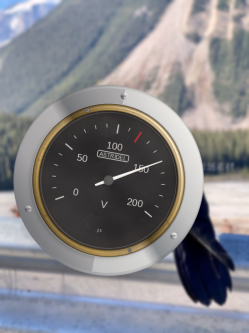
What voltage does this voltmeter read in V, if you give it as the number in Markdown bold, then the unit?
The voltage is **150** V
